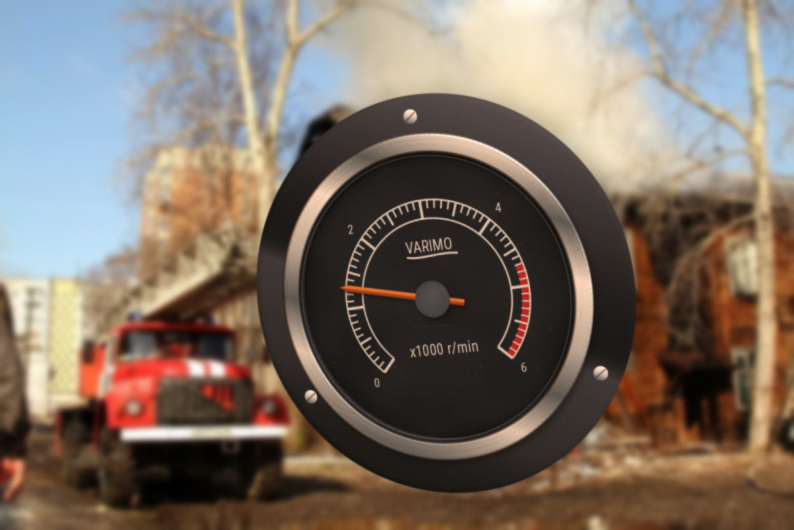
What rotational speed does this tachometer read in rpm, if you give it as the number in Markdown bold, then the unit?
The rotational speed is **1300** rpm
